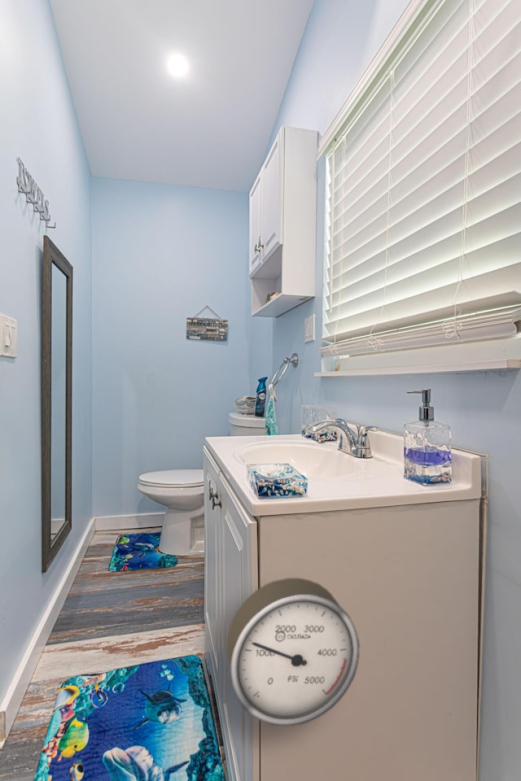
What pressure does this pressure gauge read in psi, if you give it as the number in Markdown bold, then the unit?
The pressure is **1200** psi
